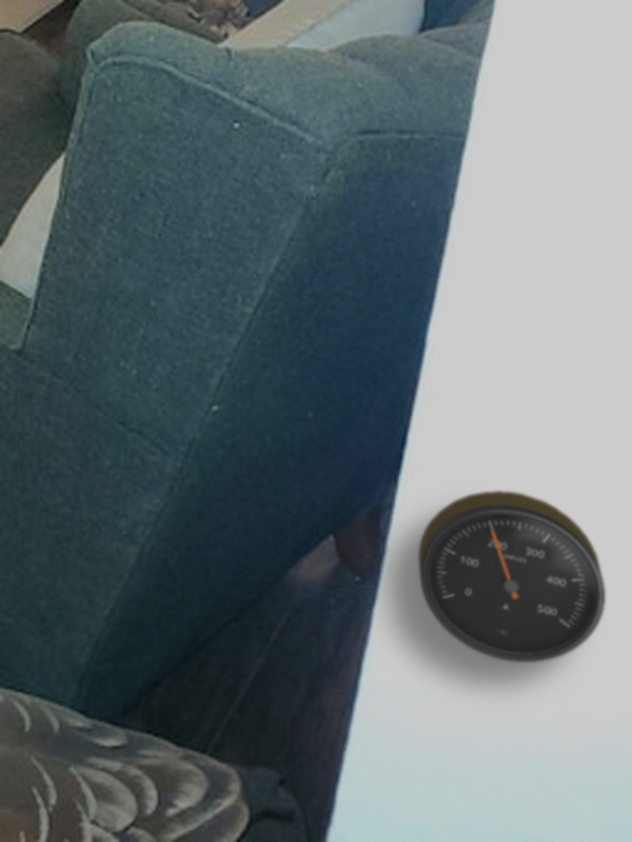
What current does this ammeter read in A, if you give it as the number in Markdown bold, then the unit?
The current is **200** A
